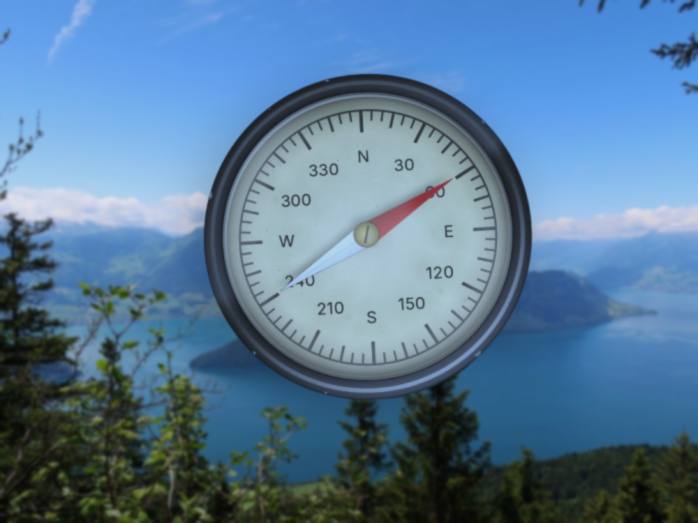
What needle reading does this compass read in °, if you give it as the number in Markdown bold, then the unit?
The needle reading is **60** °
